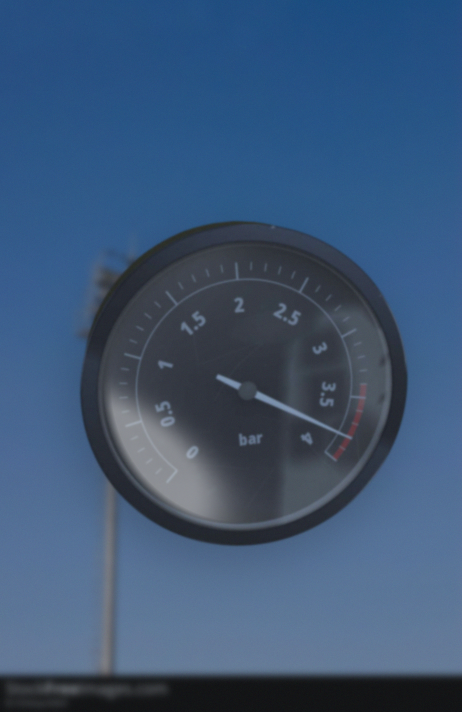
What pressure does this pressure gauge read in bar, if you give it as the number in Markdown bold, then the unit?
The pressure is **3.8** bar
